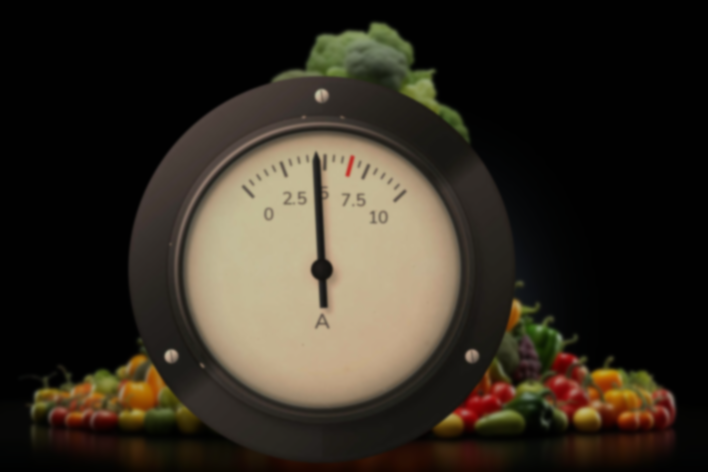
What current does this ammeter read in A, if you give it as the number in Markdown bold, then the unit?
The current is **4.5** A
